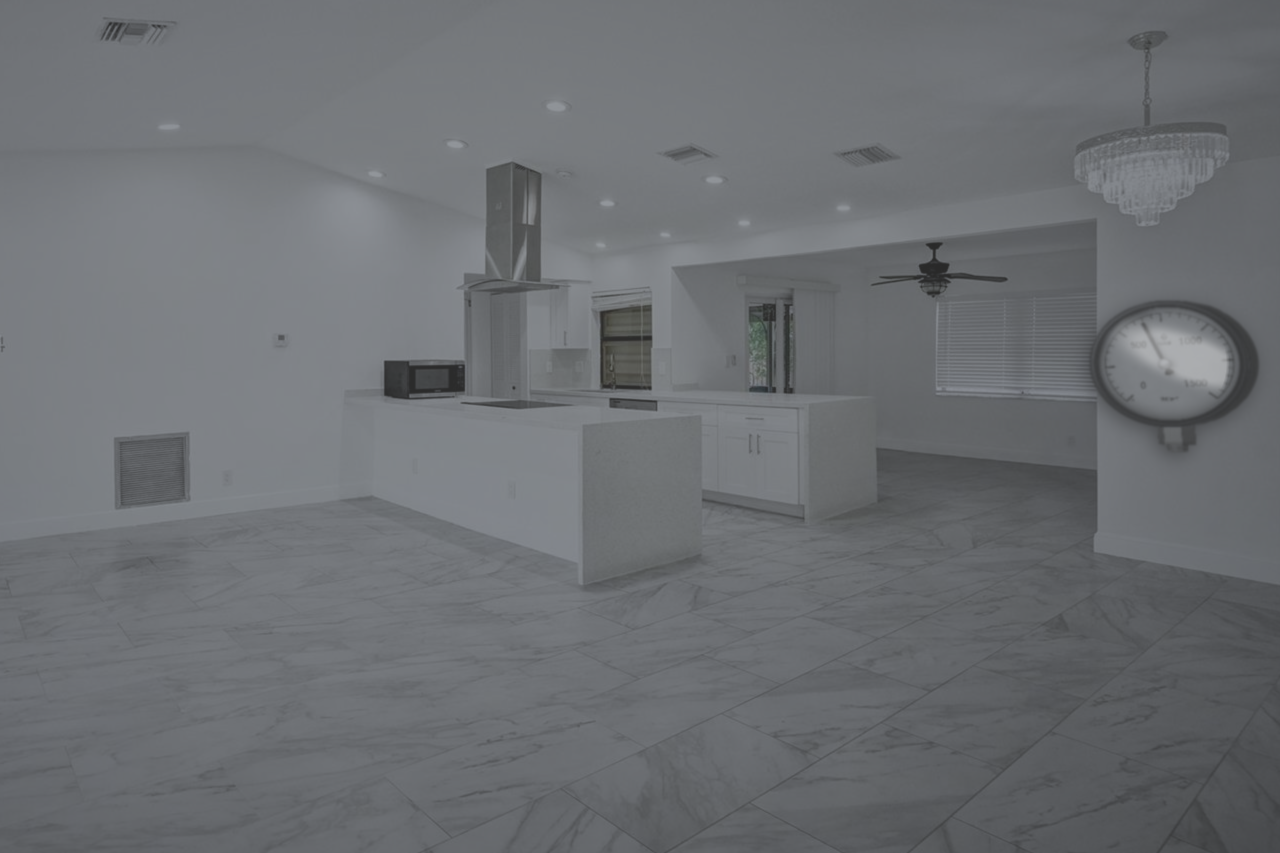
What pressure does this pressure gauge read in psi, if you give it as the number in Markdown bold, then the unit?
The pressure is **650** psi
